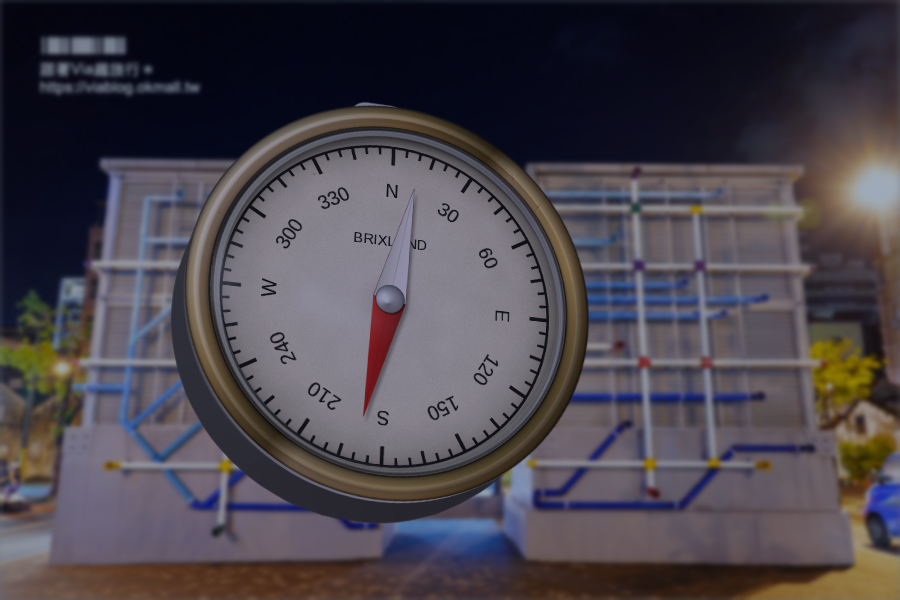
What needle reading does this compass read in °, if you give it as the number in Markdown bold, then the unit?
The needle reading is **190** °
